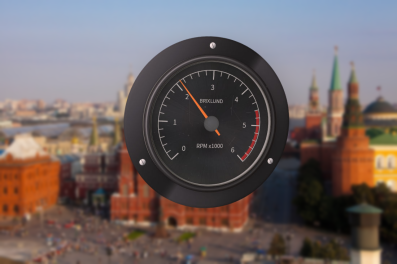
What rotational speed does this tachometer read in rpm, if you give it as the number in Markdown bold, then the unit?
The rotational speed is **2100** rpm
